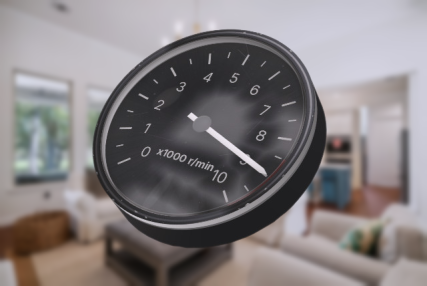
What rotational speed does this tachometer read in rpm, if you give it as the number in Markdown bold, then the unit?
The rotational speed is **9000** rpm
